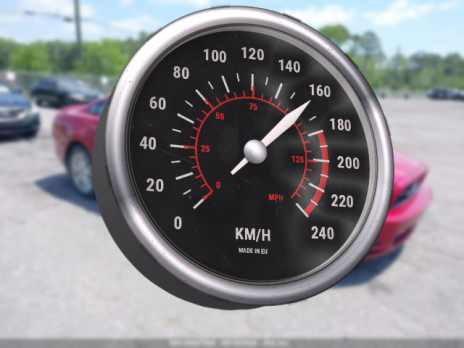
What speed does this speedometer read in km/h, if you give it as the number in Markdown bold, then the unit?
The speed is **160** km/h
